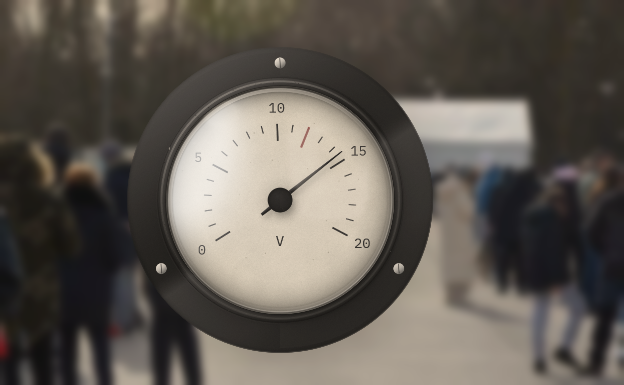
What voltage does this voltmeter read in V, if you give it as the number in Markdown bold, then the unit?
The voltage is **14.5** V
